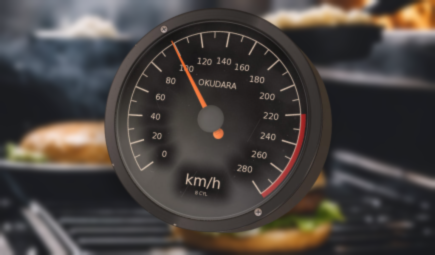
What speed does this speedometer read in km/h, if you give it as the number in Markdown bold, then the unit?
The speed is **100** km/h
